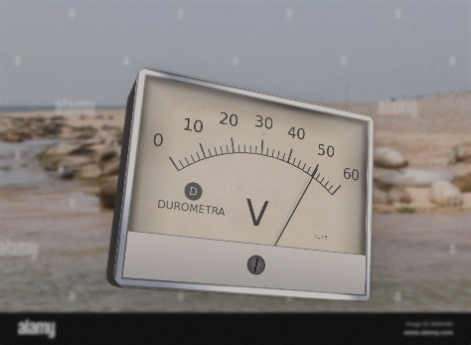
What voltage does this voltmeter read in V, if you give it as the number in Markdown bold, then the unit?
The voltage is **50** V
